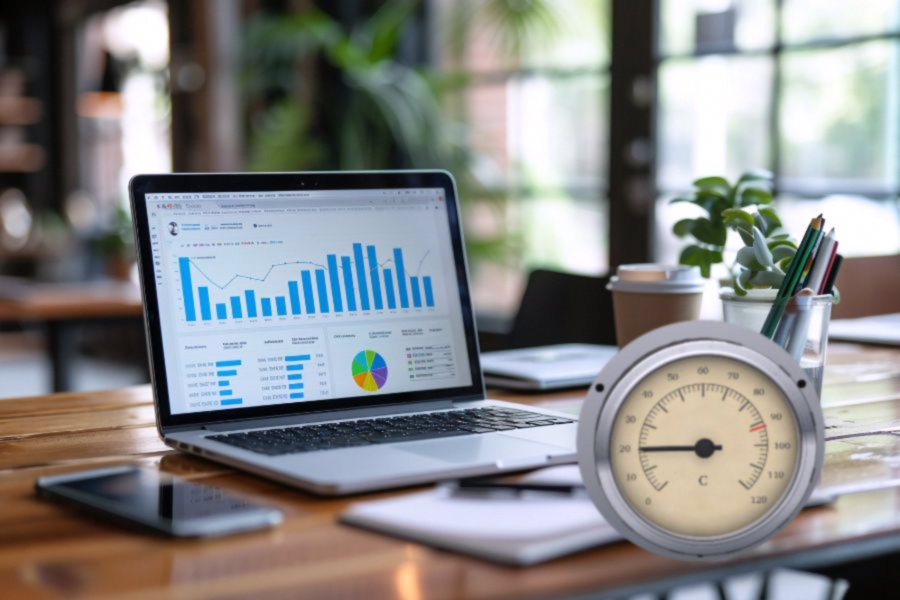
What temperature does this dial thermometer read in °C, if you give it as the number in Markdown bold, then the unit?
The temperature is **20** °C
